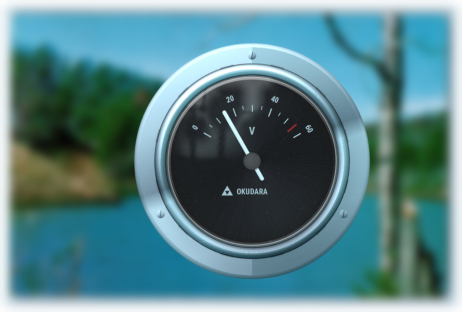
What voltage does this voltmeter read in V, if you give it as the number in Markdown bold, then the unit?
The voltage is **15** V
